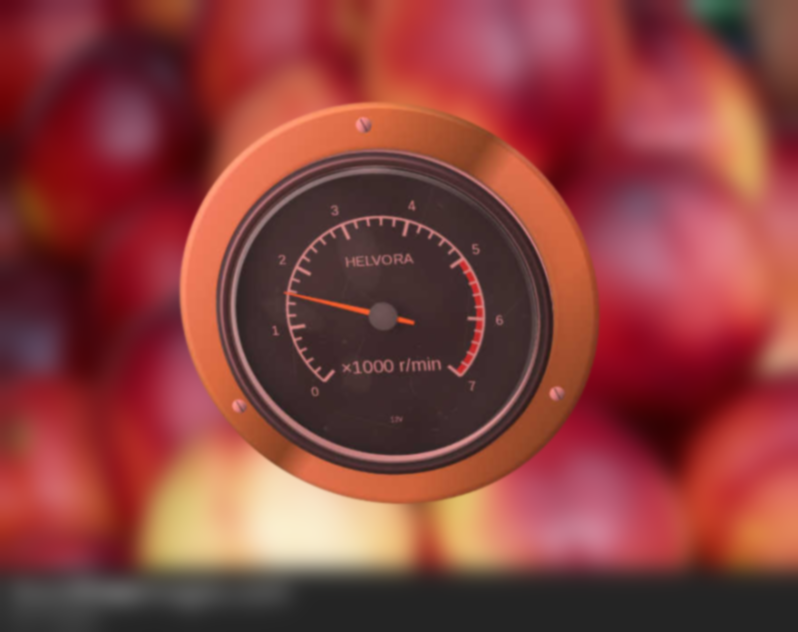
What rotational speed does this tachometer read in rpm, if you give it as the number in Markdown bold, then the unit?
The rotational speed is **1600** rpm
